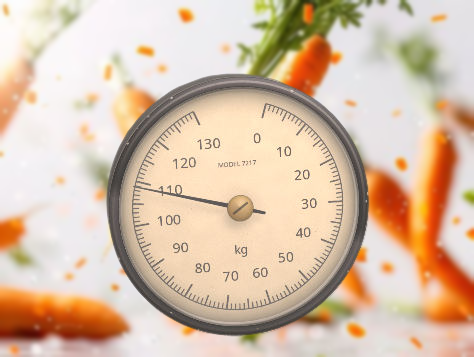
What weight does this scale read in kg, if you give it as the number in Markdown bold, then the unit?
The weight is **109** kg
